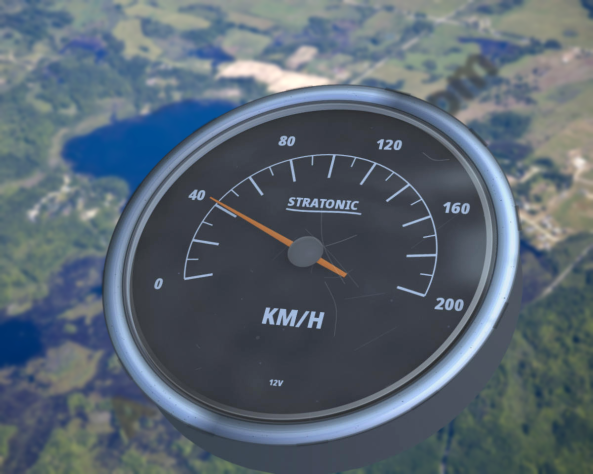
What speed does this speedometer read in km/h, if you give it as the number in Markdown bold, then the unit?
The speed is **40** km/h
